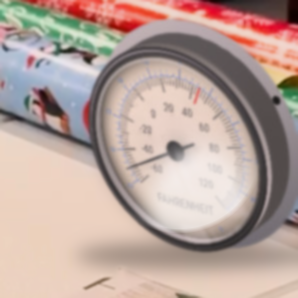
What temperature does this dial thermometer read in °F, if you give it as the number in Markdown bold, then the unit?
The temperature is **-50** °F
